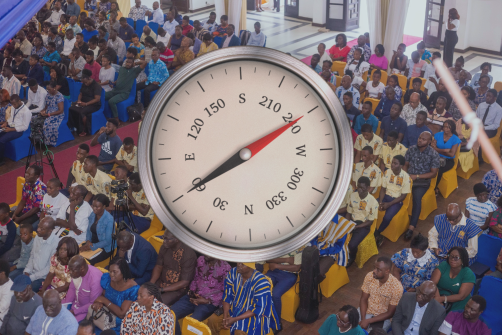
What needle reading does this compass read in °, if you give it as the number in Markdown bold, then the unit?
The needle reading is **240** °
